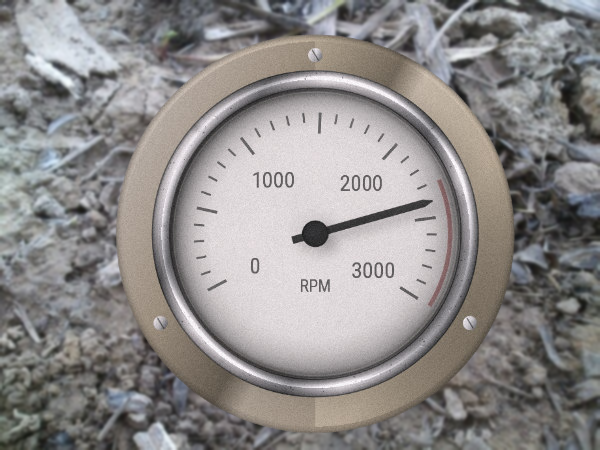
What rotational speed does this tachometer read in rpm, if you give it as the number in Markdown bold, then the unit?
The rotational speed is **2400** rpm
